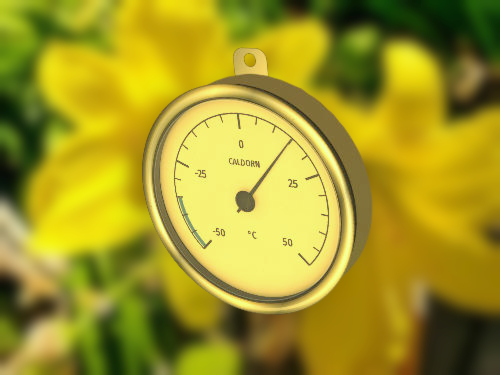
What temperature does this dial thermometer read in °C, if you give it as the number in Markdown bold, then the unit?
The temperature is **15** °C
